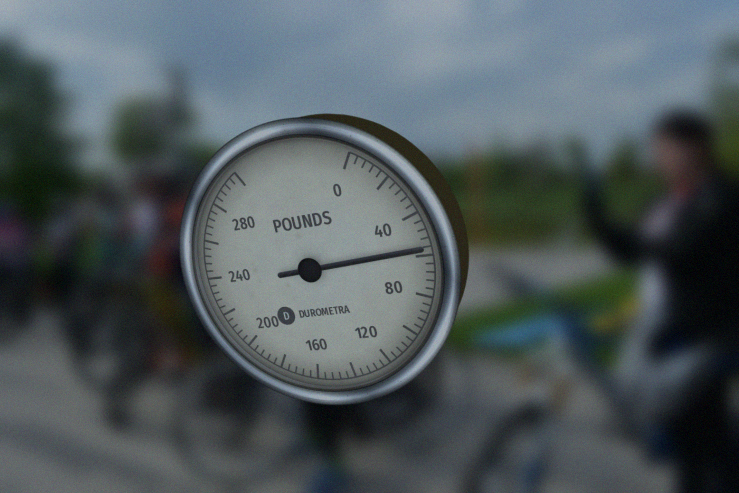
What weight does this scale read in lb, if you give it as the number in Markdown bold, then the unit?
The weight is **56** lb
